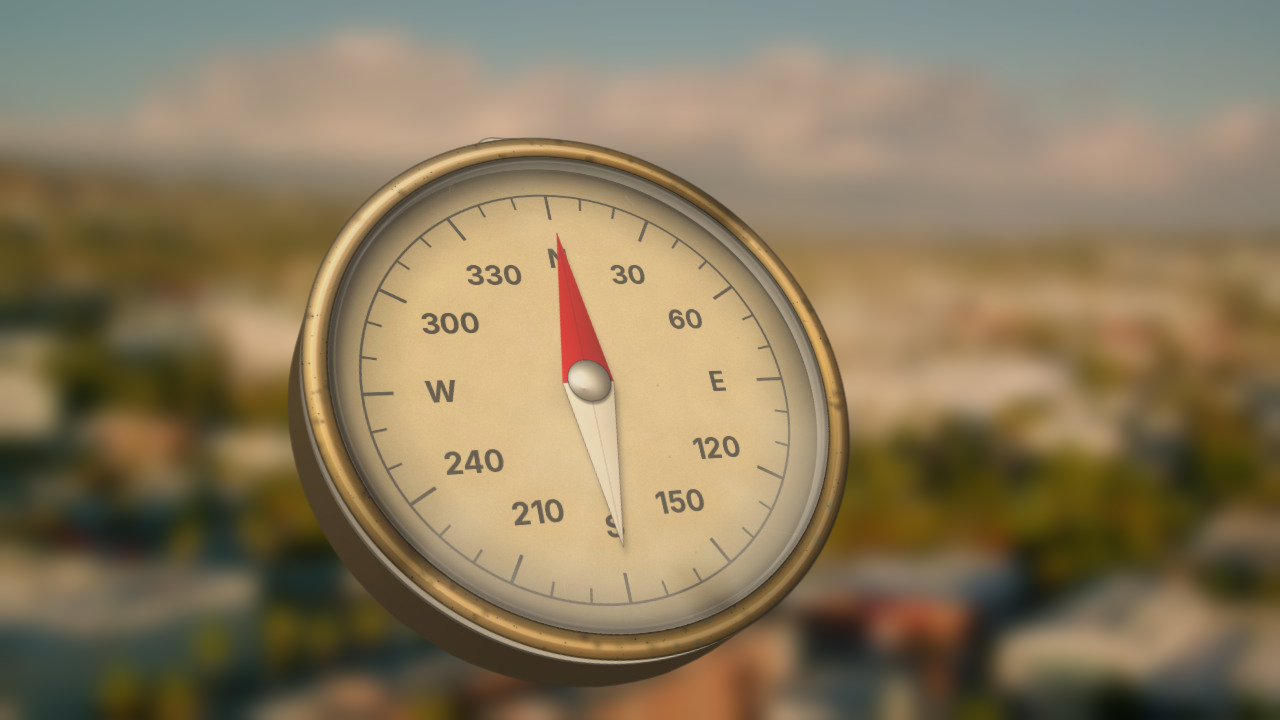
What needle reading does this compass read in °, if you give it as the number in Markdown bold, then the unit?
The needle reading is **0** °
